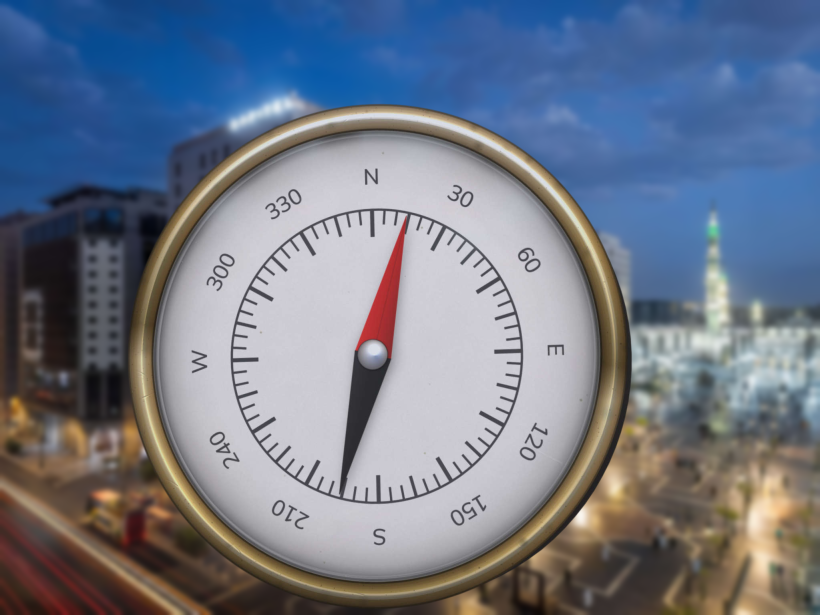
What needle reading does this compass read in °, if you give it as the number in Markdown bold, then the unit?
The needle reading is **15** °
